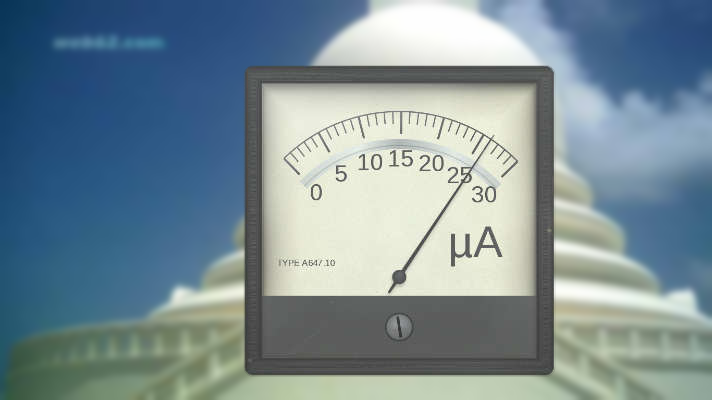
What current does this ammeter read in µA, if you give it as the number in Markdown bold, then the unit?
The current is **26** µA
